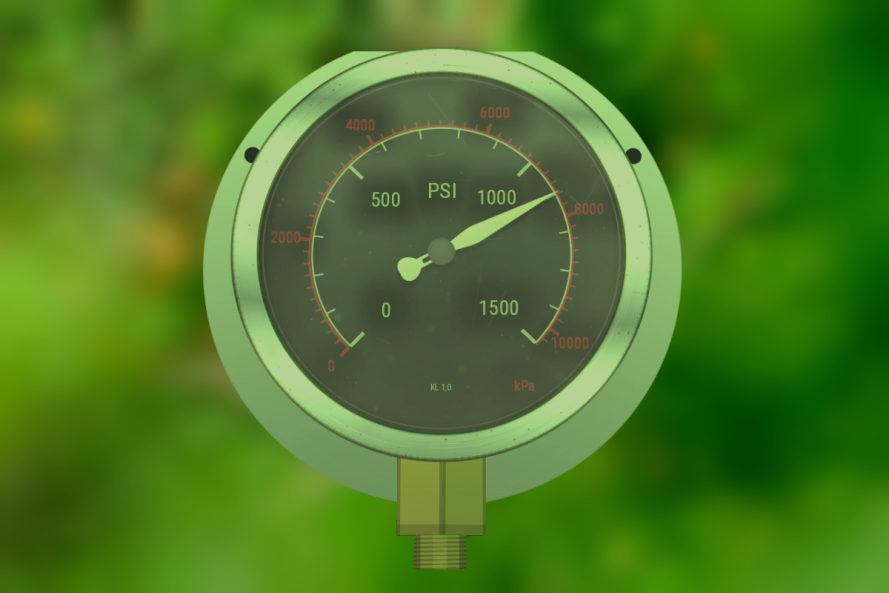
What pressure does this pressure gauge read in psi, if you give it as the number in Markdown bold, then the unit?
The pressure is **1100** psi
